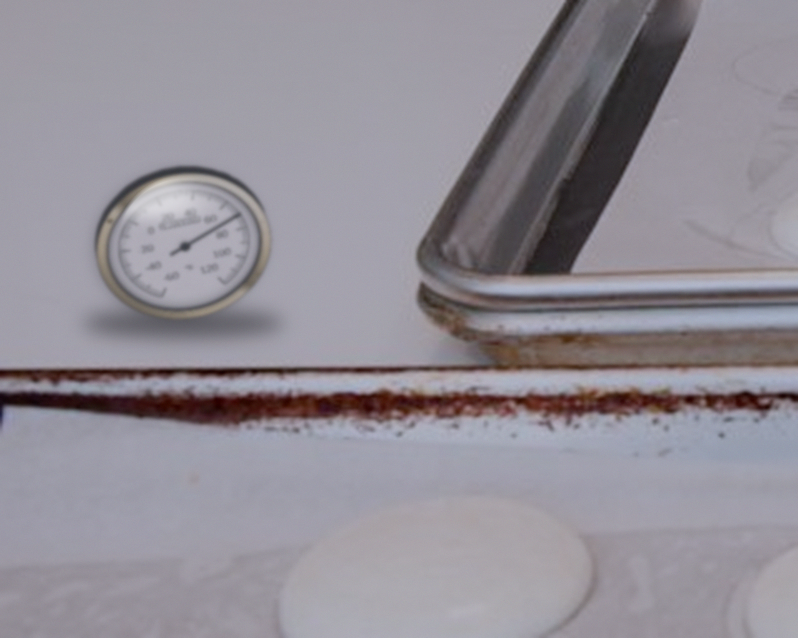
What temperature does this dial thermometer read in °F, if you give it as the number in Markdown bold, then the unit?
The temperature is **70** °F
